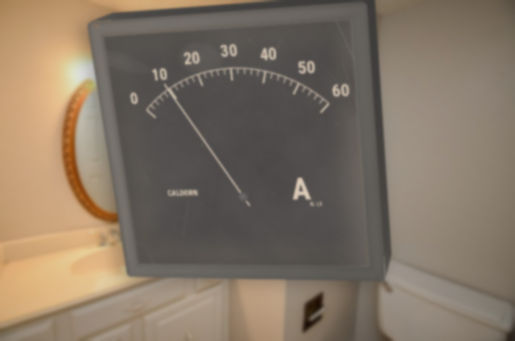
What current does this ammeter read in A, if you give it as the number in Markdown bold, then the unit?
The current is **10** A
